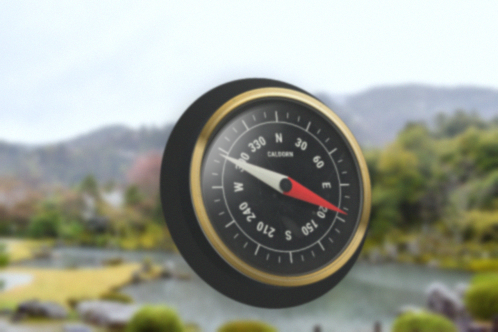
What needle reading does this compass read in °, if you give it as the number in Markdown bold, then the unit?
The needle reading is **115** °
